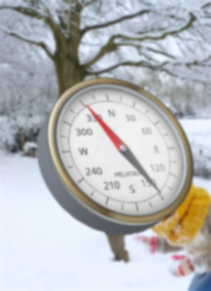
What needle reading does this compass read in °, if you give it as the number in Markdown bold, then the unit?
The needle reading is **330** °
